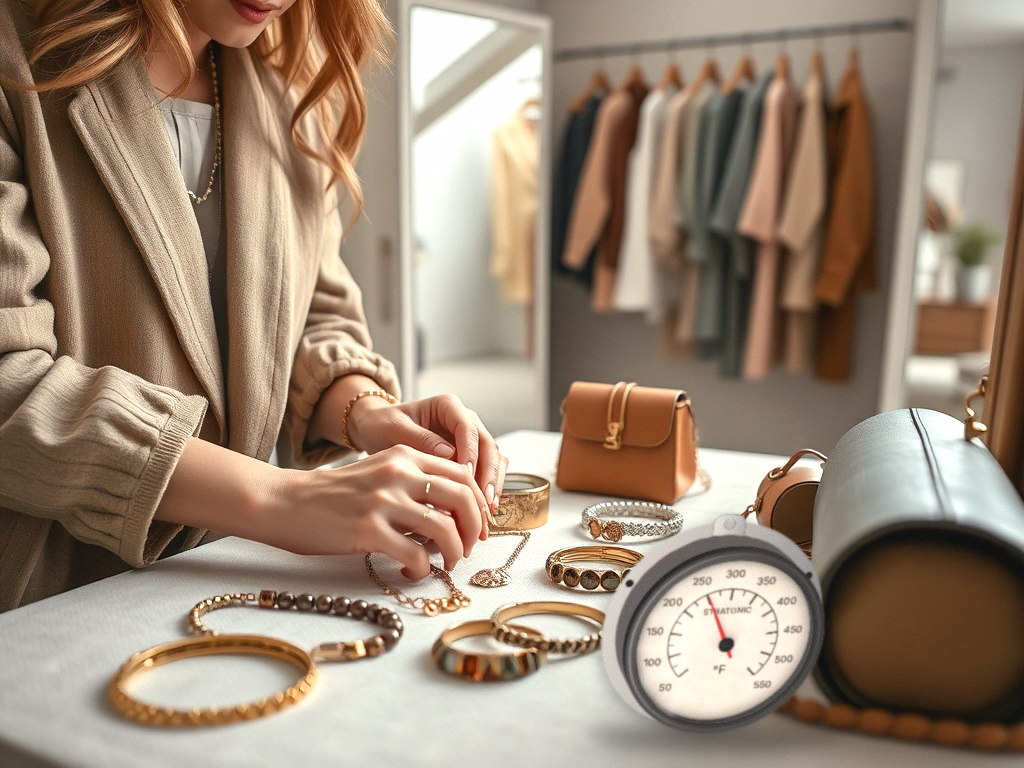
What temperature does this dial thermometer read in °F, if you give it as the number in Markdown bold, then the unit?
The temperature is **250** °F
